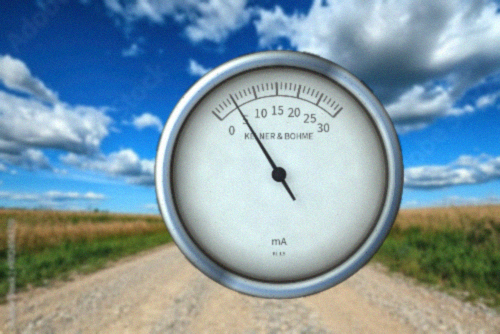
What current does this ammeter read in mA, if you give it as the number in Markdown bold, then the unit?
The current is **5** mA
